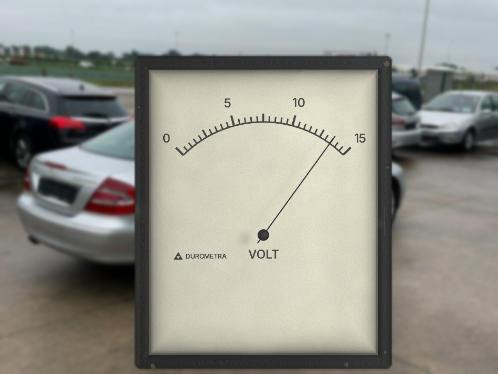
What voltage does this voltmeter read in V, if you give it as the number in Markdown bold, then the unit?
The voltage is **13.5** V
